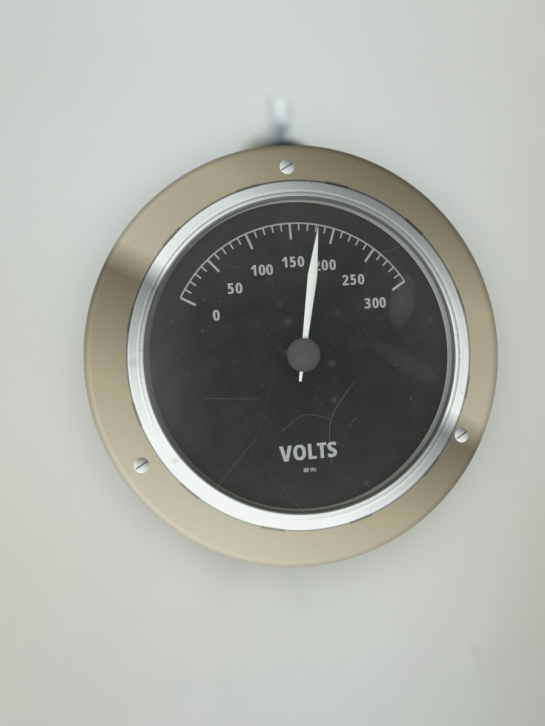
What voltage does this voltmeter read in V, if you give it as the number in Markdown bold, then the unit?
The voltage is **180** V
